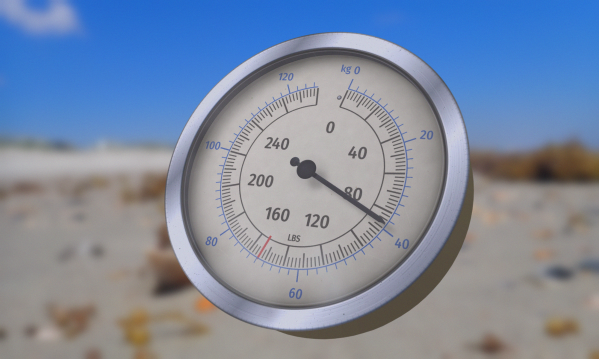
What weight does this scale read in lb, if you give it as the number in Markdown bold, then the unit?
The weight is **86** lb
